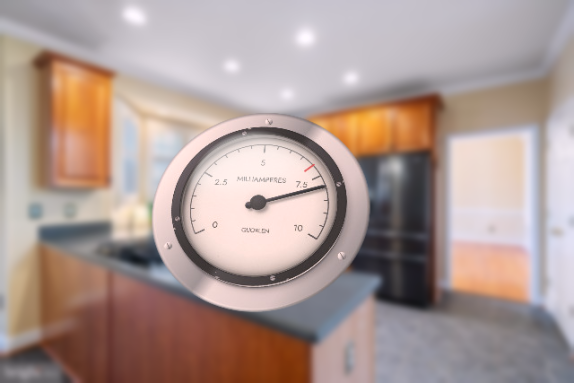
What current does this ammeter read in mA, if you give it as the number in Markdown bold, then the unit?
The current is **8** mA
